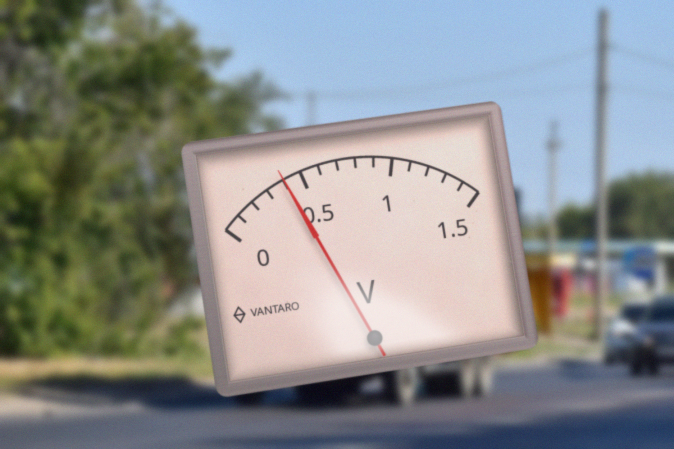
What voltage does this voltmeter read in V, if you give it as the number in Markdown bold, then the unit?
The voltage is **0.4** V
